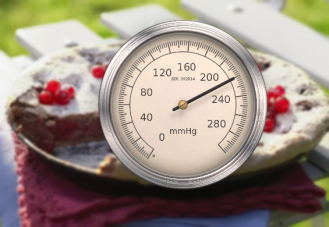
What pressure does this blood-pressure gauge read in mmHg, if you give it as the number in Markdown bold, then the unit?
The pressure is **220** mmHg
